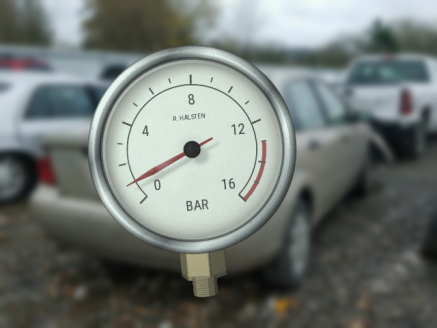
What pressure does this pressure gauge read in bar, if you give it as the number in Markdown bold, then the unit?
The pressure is **1** bar
